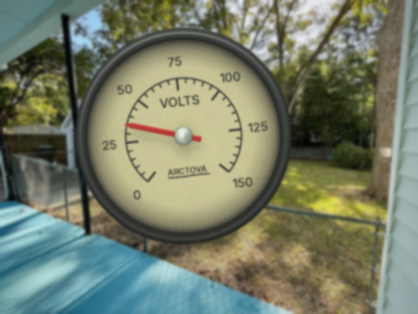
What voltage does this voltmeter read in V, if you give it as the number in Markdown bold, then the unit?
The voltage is **35** V
